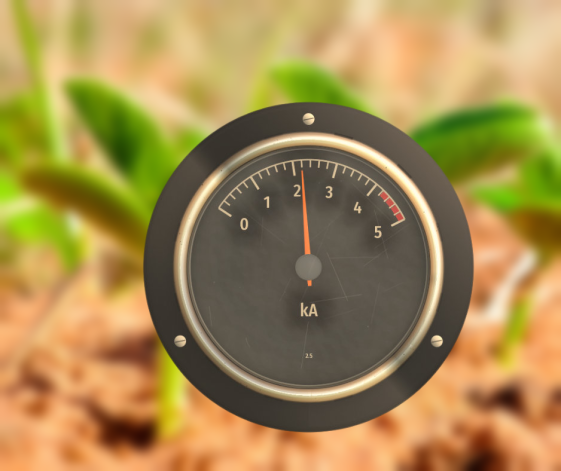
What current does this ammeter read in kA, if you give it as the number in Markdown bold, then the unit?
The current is **2.2** kA
